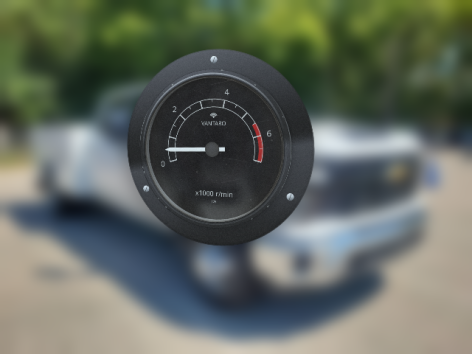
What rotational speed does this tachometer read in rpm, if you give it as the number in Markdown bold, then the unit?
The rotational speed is **500** rpm
